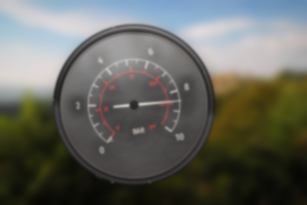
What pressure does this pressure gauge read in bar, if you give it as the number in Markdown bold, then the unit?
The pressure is **8.5** bar
